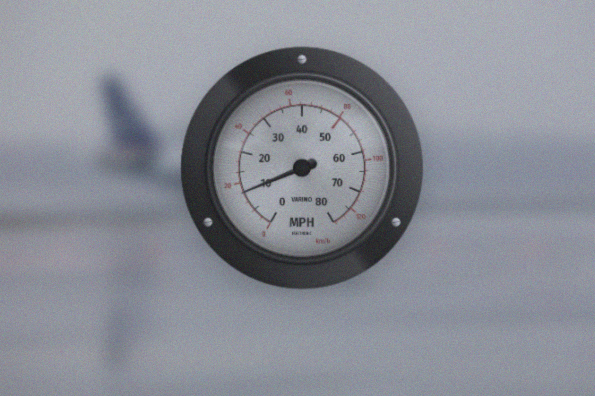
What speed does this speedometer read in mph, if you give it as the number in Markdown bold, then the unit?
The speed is **10** mph
